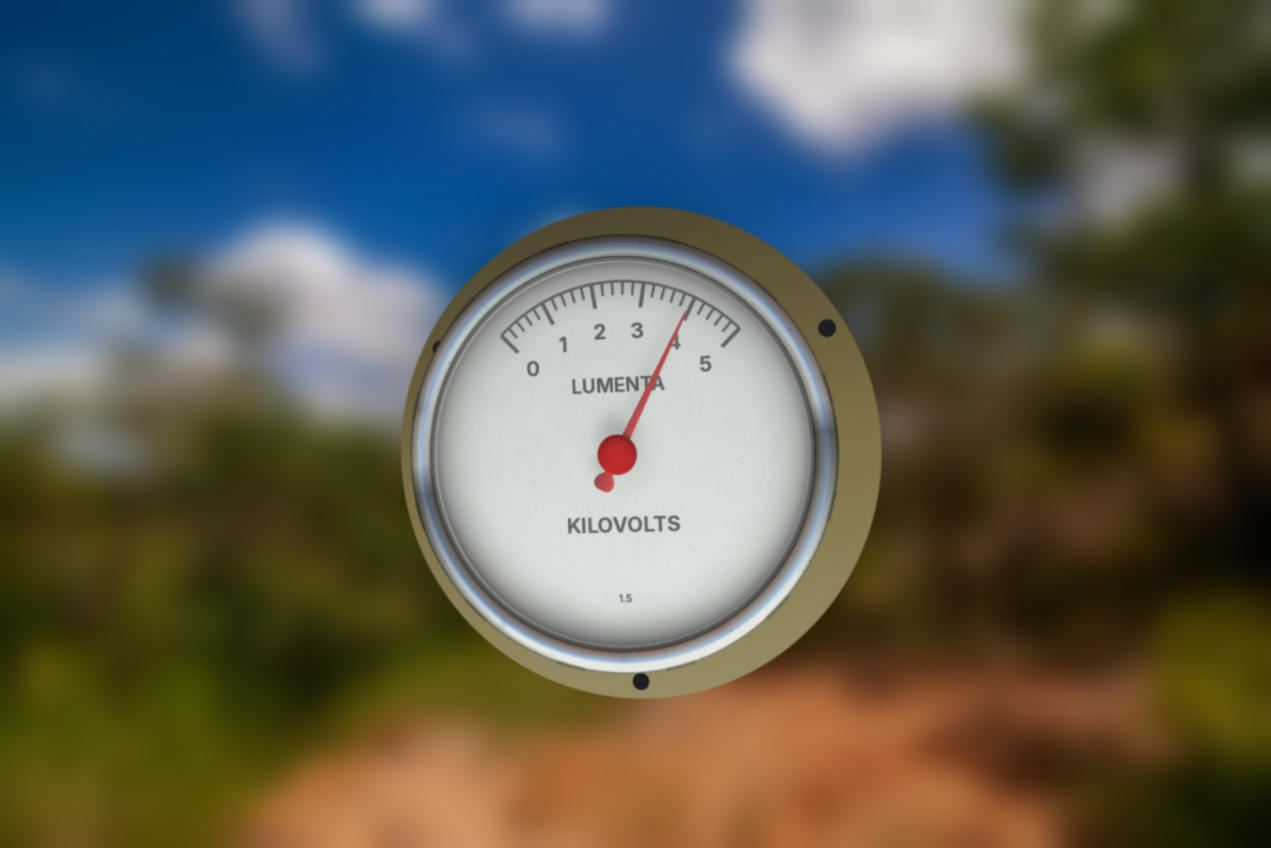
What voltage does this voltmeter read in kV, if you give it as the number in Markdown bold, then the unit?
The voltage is **4** kV
